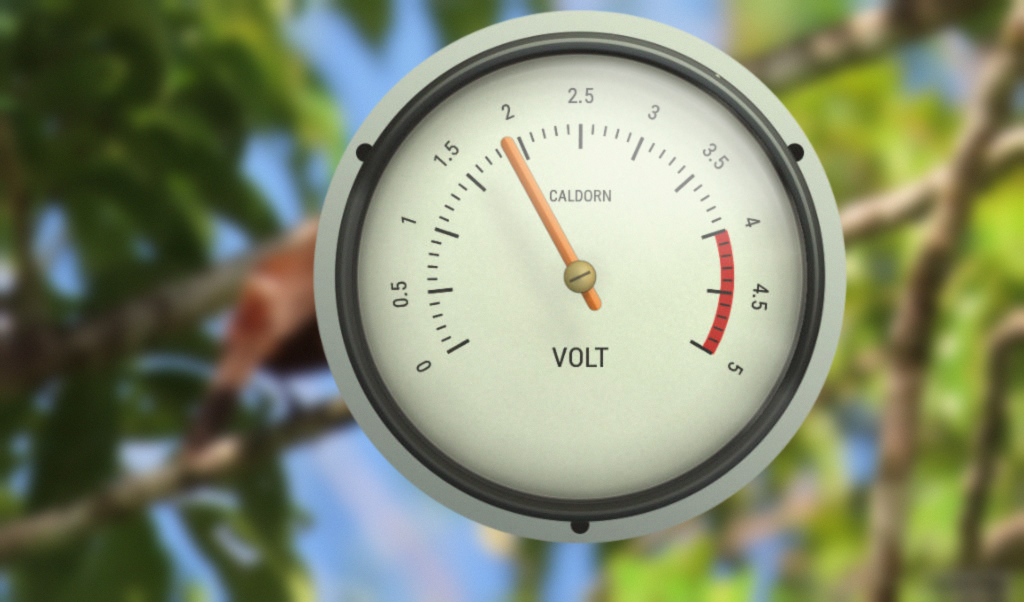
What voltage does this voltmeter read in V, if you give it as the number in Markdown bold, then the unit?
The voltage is **1.9** V
